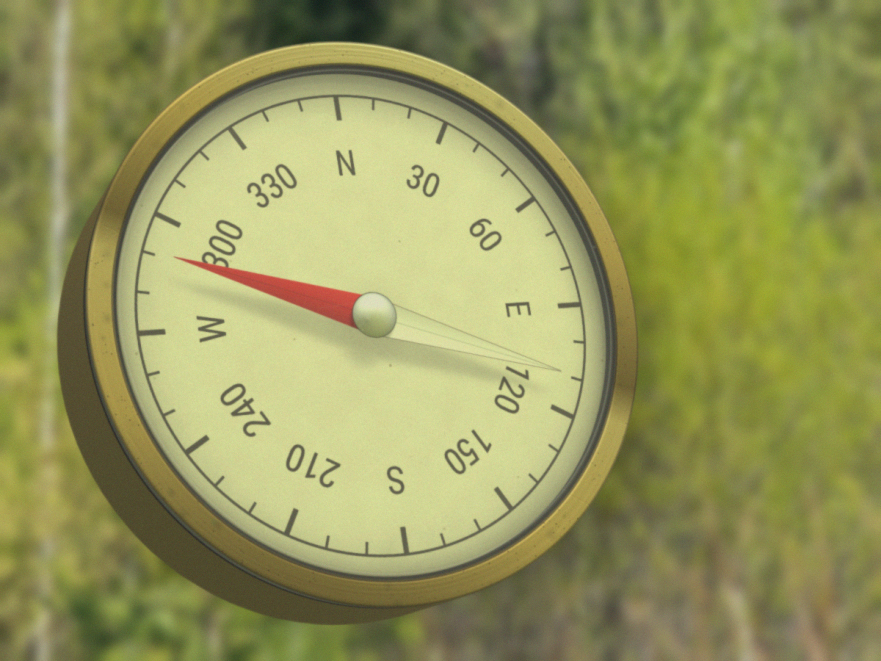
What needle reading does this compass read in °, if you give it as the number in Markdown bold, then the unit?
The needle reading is **290** °
